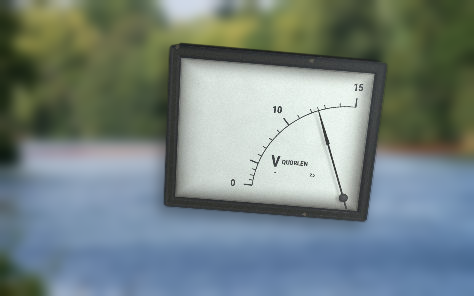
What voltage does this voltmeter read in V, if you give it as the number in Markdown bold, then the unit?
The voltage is **12.5** V
